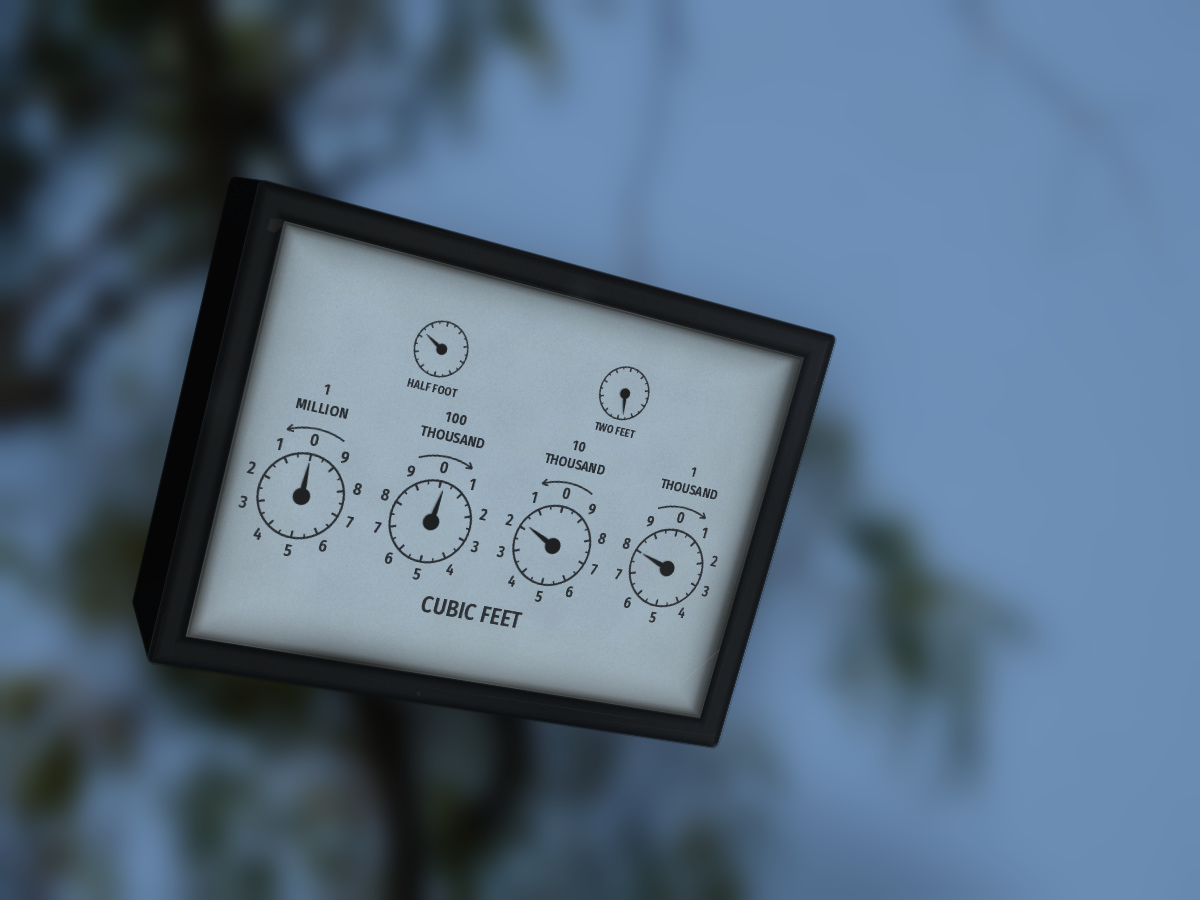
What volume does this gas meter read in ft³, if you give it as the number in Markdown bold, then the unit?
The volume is **1800** ft³
